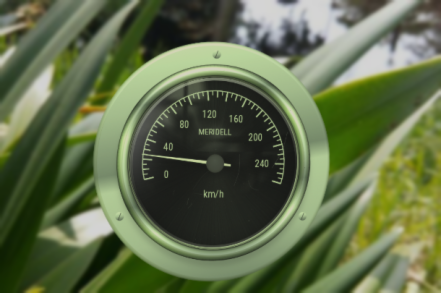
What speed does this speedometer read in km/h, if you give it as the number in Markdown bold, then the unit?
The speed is **25** km/h
